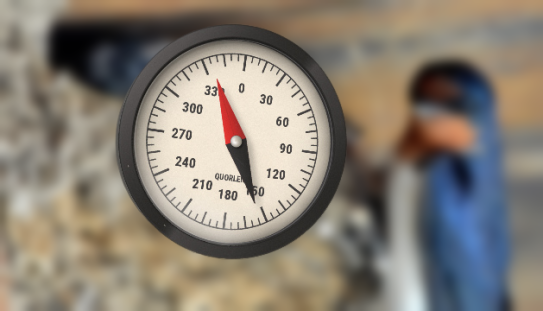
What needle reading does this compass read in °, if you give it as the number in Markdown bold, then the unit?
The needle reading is **335** °
